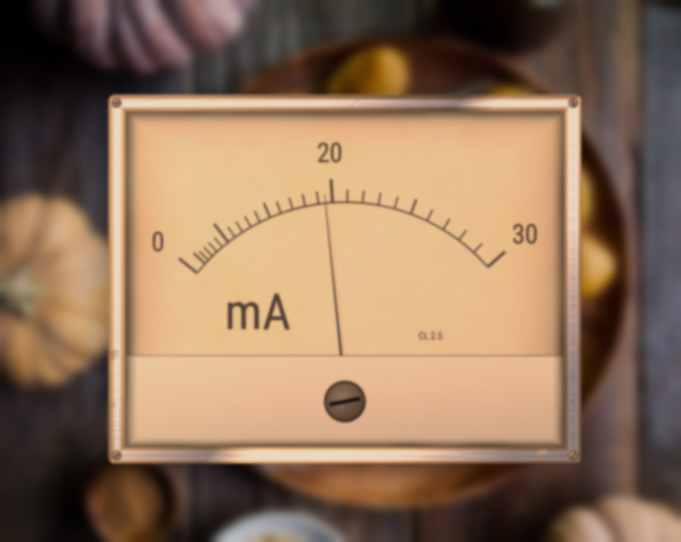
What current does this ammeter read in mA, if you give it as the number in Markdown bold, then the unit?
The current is **19.5** mA
